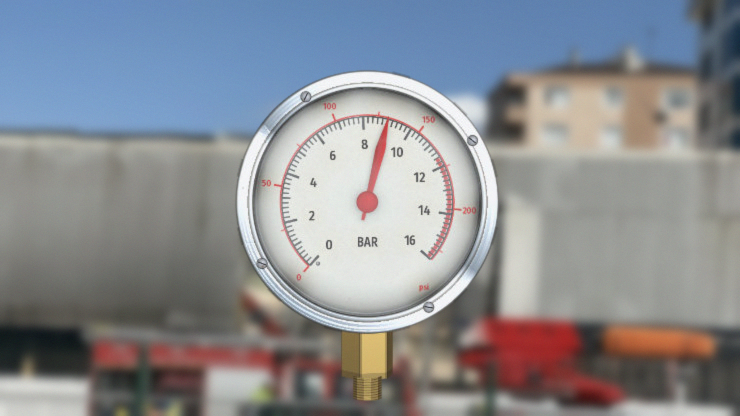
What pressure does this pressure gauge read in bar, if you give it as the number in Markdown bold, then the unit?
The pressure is **9** bar
